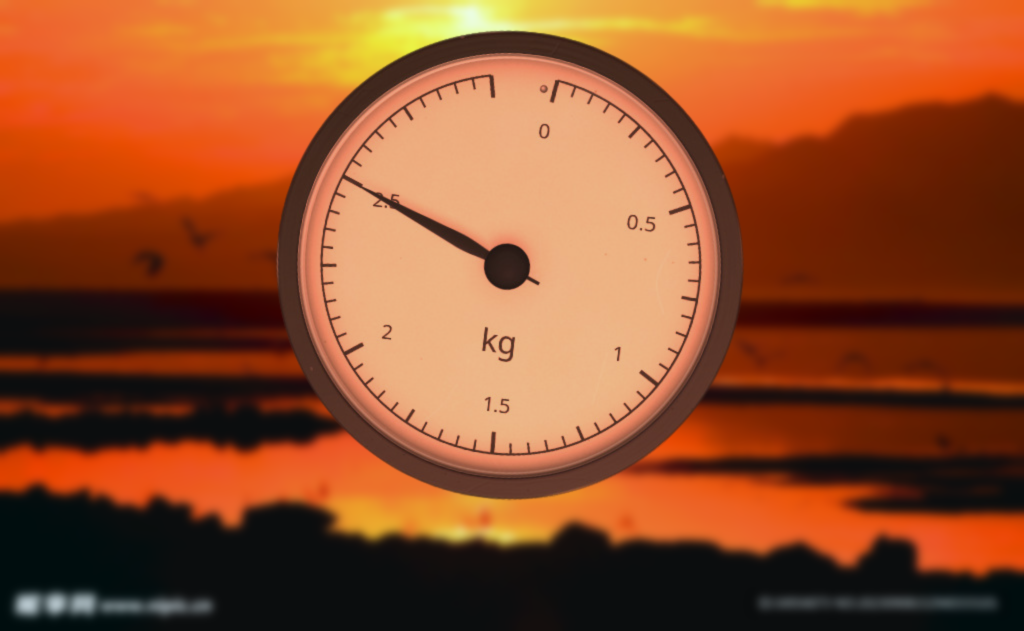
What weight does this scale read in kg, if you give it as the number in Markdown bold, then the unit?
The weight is **2.5** kg
